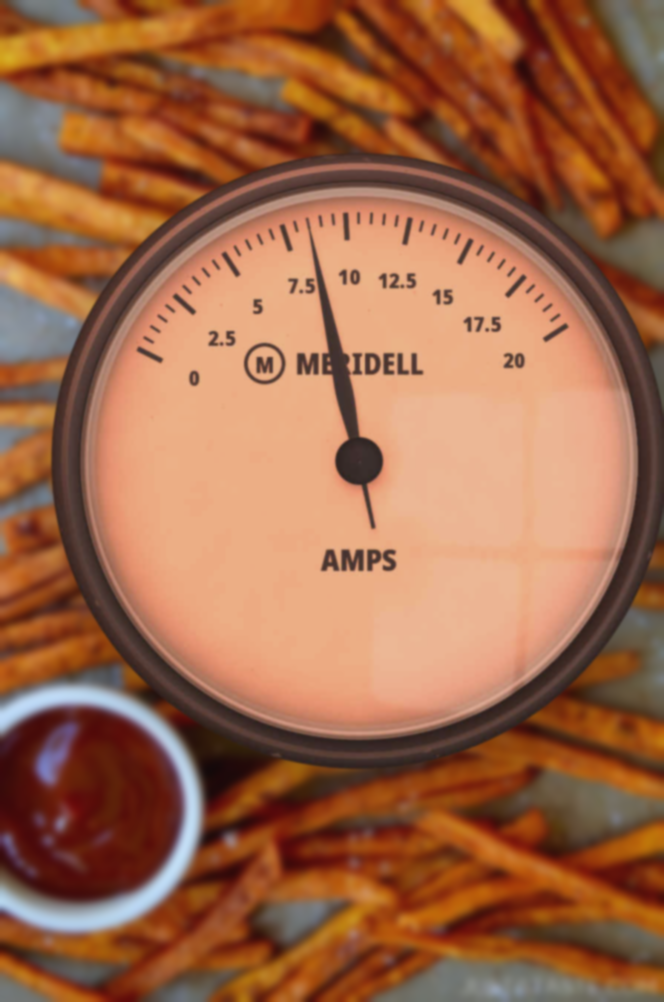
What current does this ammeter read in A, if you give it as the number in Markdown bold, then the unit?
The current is **8.5** A
